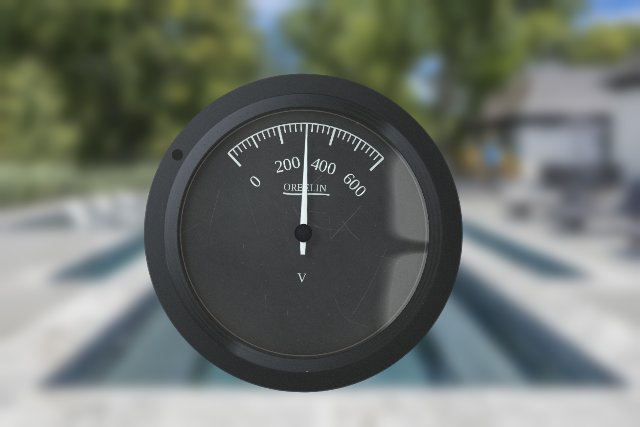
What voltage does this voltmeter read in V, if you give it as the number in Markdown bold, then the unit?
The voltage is **300** V
